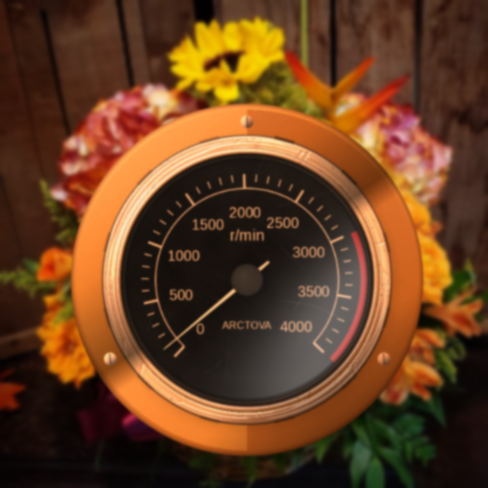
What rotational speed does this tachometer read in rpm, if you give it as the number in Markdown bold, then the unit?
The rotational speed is **100** rpm
